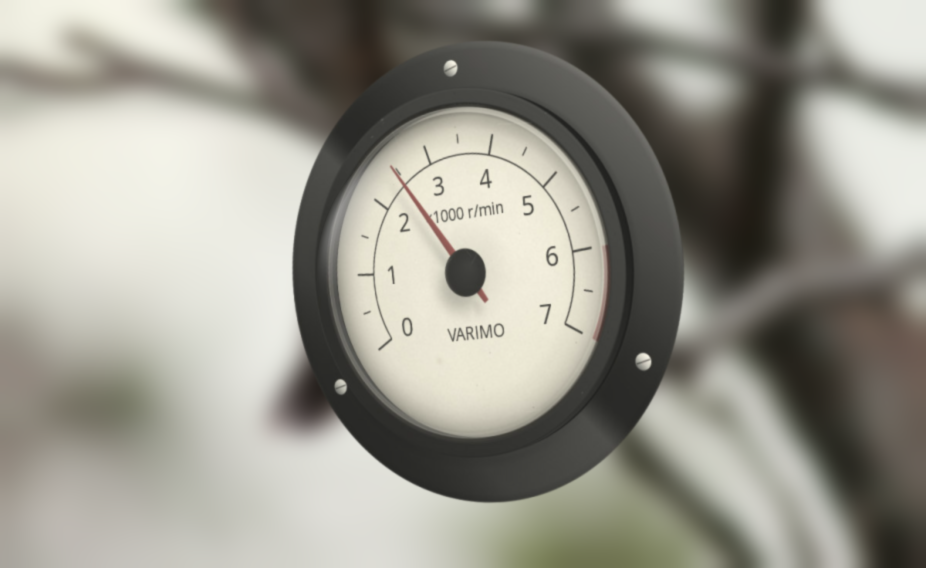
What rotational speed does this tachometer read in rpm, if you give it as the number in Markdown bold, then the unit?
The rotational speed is **2500** rpm
